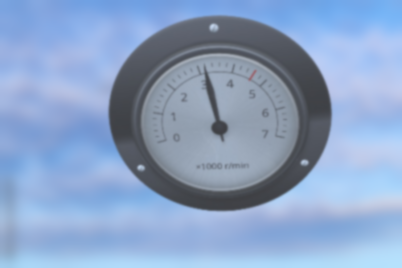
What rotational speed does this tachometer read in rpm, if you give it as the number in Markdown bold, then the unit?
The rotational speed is **3200** rpm
